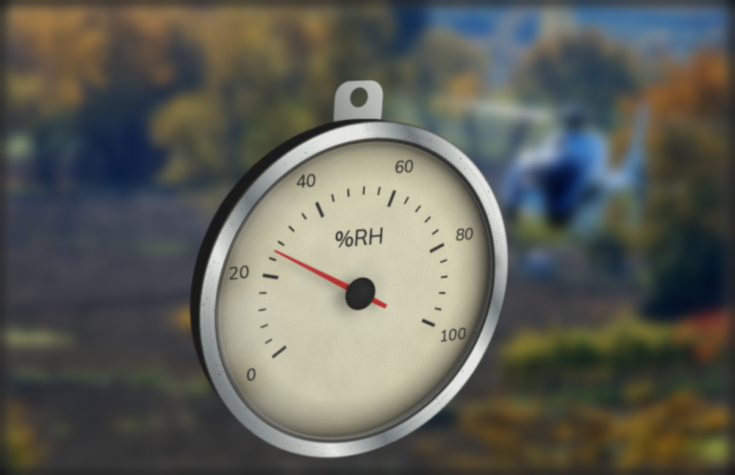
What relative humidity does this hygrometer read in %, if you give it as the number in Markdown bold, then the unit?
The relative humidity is **26** %
